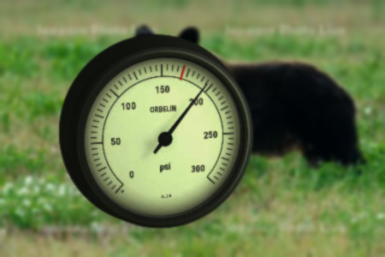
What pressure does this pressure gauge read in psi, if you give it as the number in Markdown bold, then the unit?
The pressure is **195** psi
